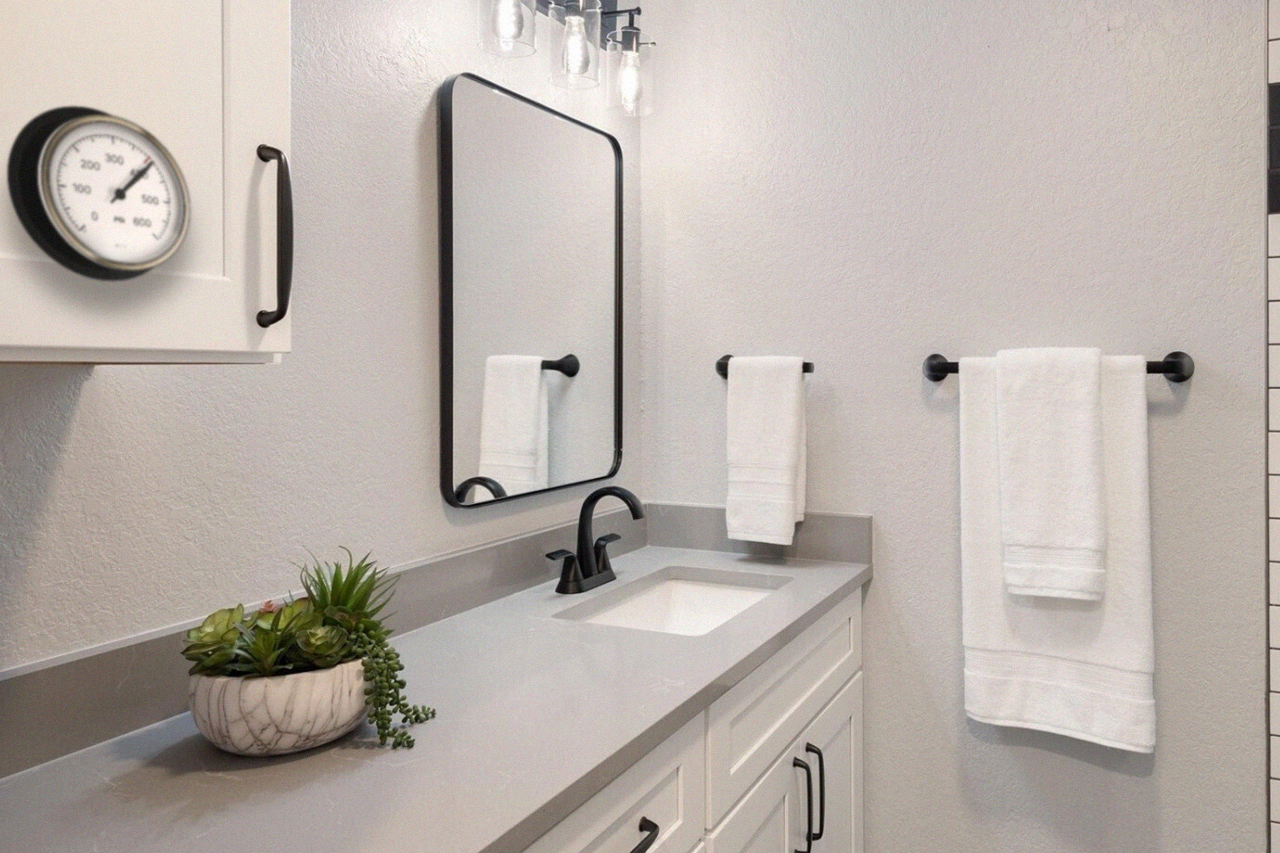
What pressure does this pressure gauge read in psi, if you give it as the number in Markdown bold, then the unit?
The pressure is **400** psi
